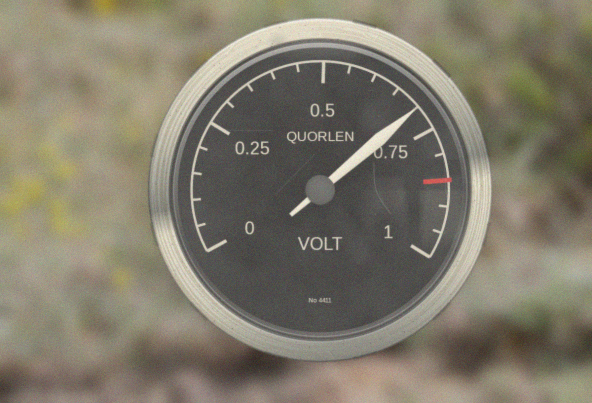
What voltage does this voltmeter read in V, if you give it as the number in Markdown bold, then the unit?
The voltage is **0.7** V
